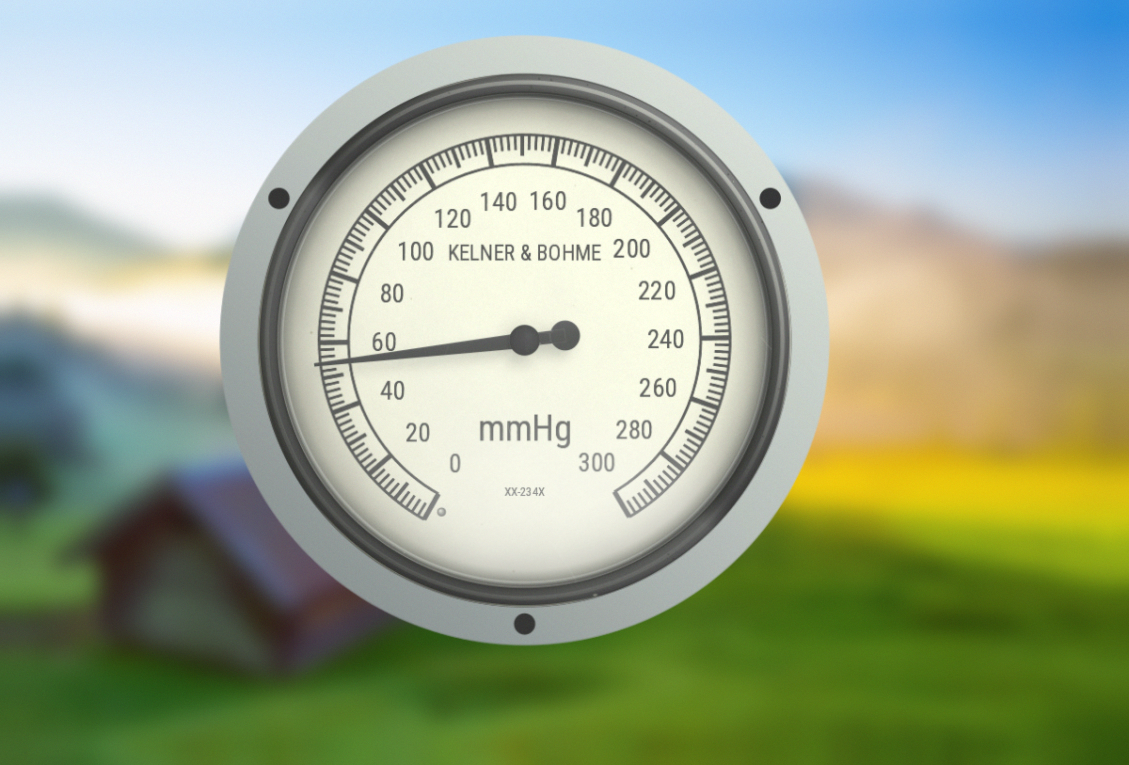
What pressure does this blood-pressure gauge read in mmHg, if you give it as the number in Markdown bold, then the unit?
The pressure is **54** mmHg
